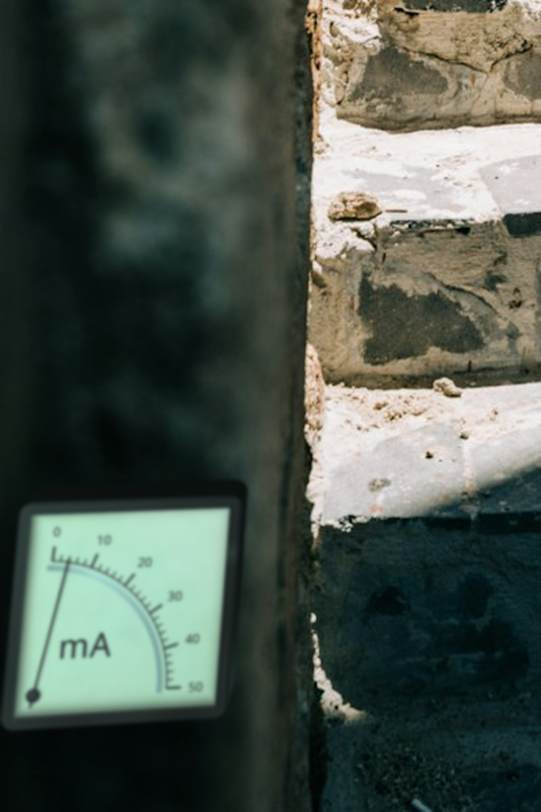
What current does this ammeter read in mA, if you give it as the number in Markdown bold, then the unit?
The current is **4** mA
